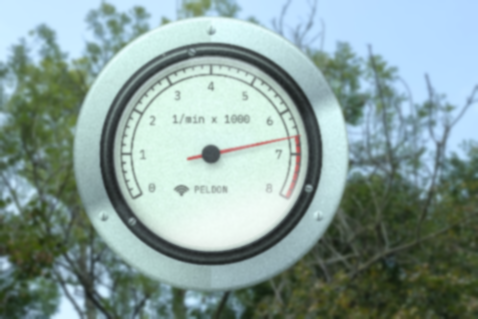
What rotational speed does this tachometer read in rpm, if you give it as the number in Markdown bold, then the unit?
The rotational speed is **6600** rpm
